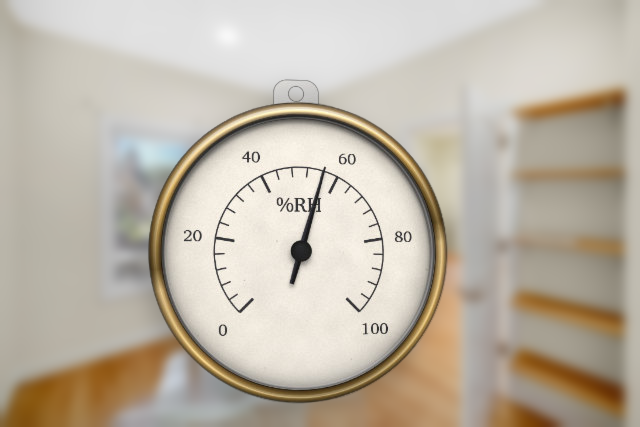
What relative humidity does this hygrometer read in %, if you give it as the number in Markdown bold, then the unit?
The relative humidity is **56** %
